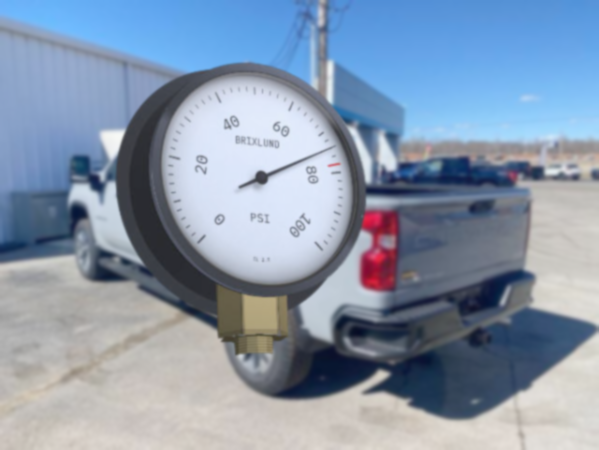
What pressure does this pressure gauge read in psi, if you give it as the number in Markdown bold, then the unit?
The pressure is **74** psi
